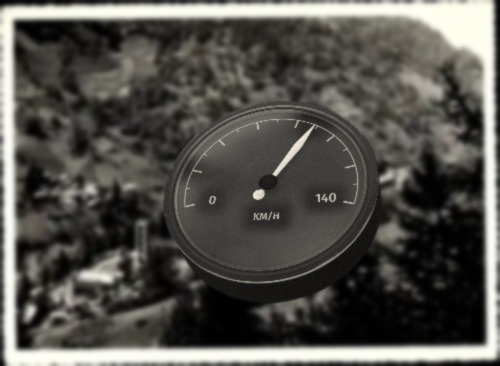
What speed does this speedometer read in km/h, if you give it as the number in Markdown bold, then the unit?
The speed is **90** km/h
